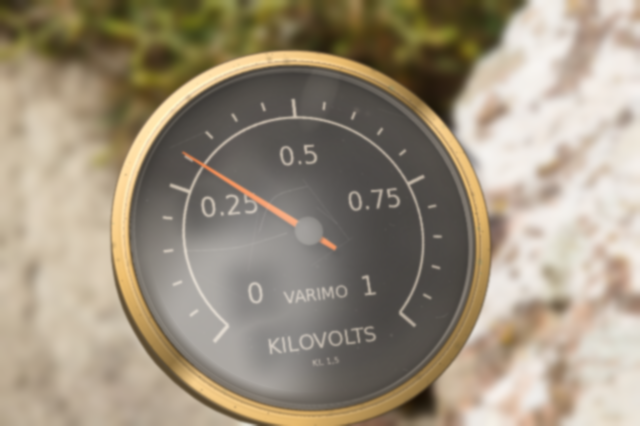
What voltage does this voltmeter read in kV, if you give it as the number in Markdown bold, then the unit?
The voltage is **0.3** kV
